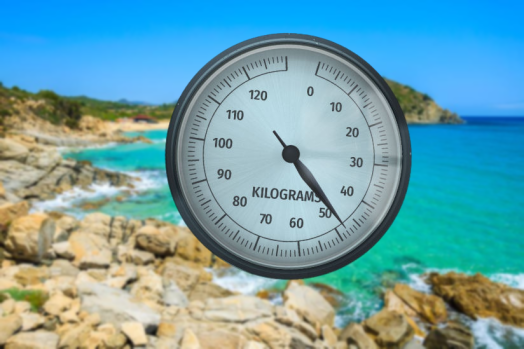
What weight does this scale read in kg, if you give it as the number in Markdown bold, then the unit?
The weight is **48** kg
